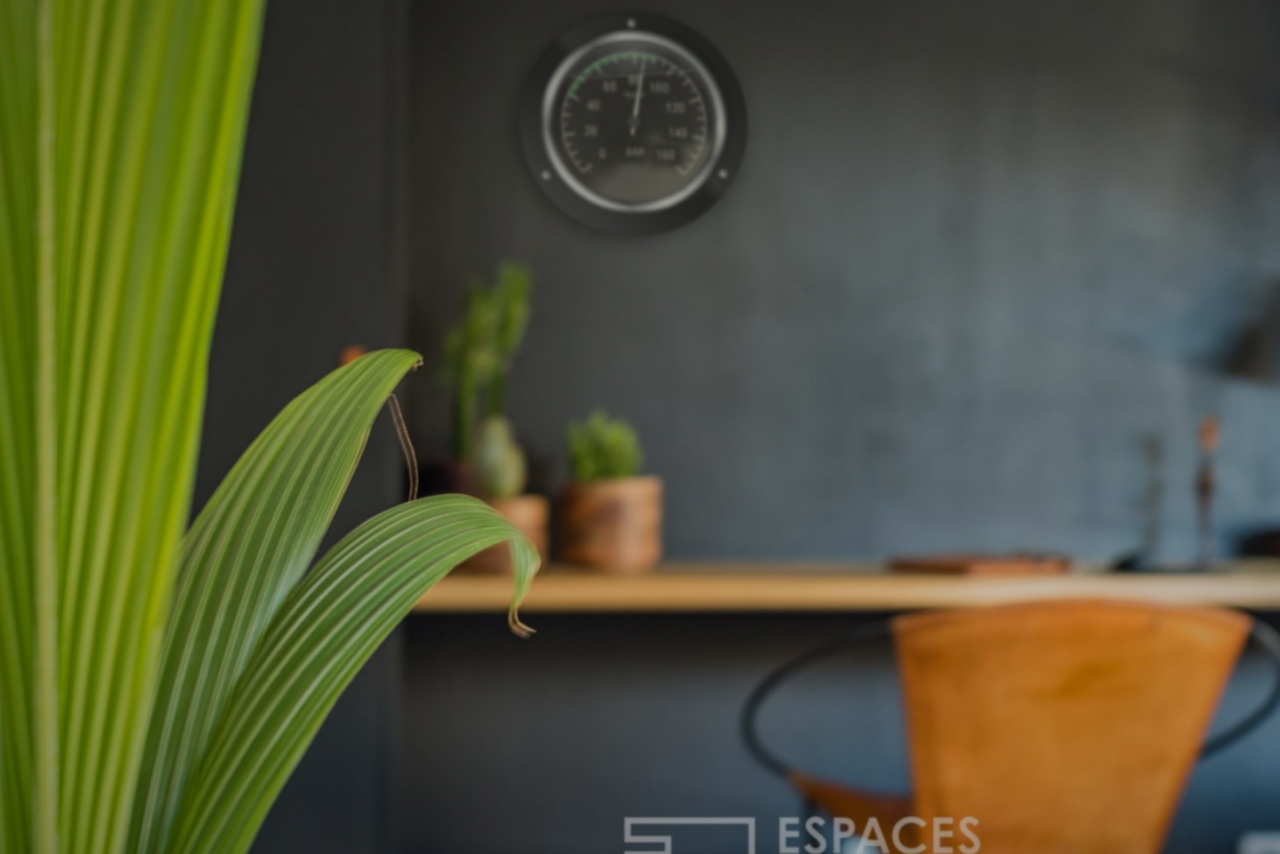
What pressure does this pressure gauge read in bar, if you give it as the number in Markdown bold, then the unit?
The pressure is **85** bar
